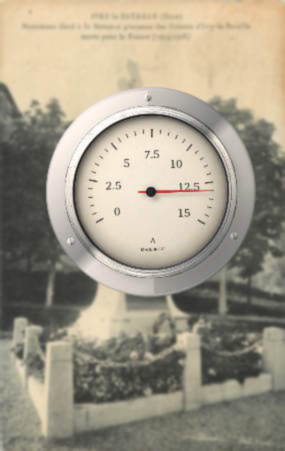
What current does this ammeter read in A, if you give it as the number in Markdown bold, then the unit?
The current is **13** A
